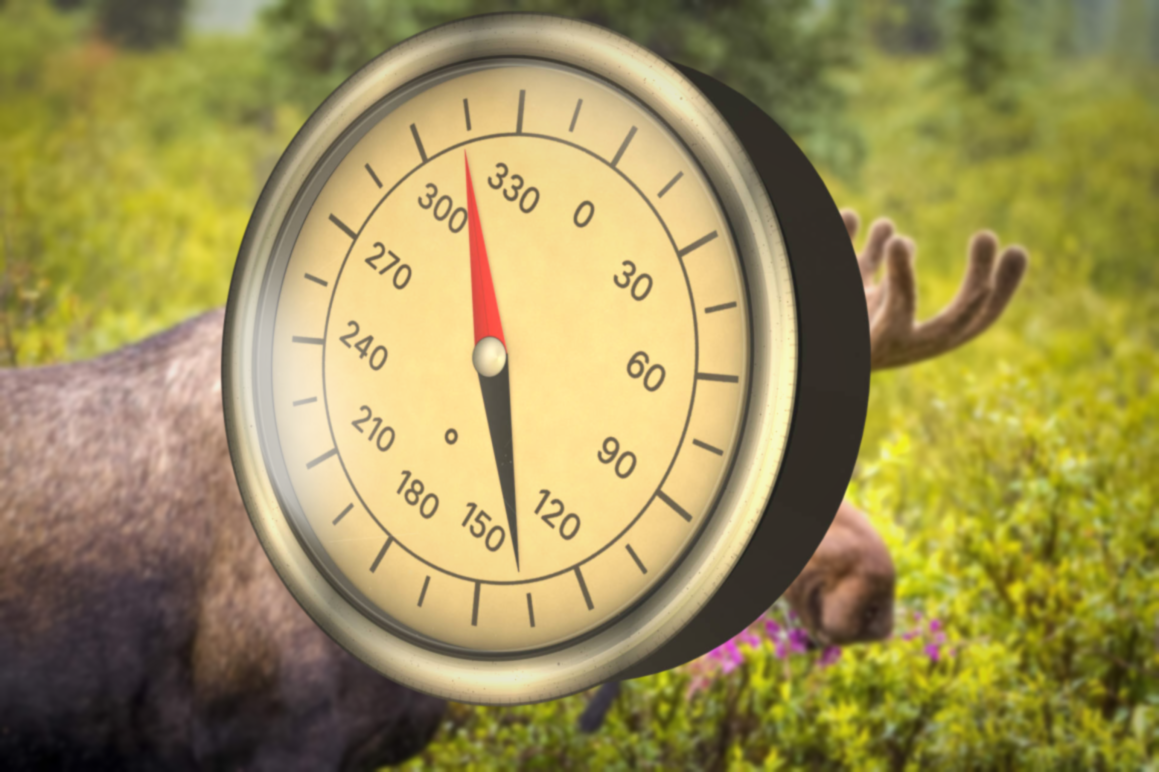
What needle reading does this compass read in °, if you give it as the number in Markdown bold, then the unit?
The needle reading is **315** °
